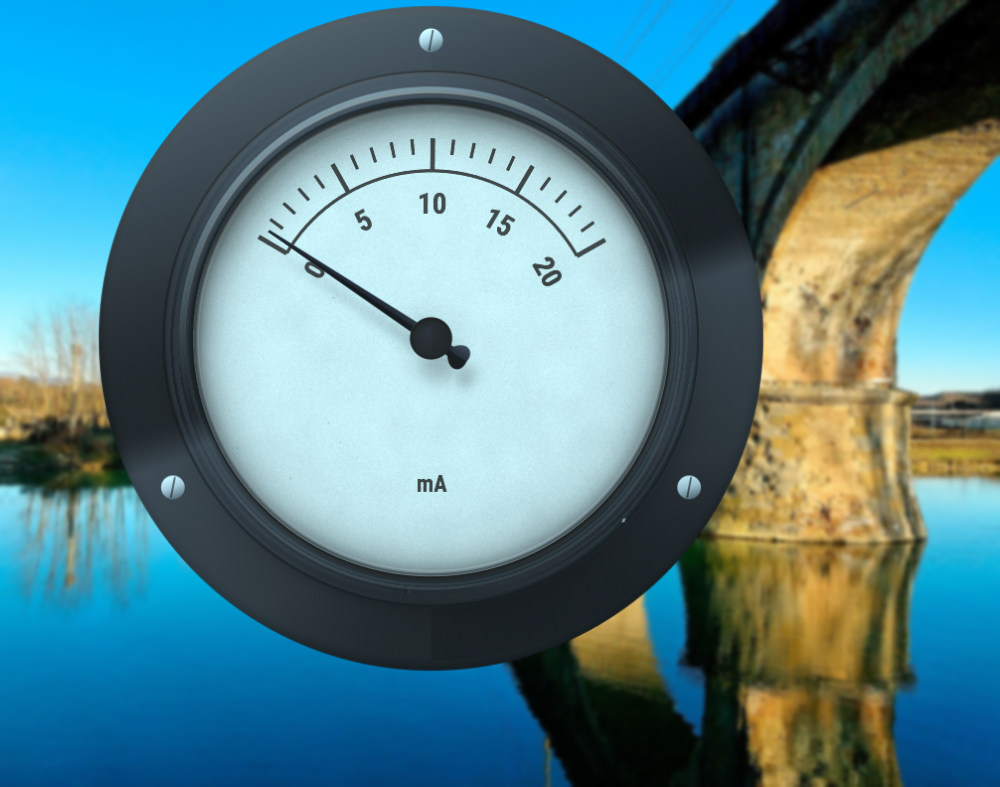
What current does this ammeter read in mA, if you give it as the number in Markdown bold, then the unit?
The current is **0.5** mA
